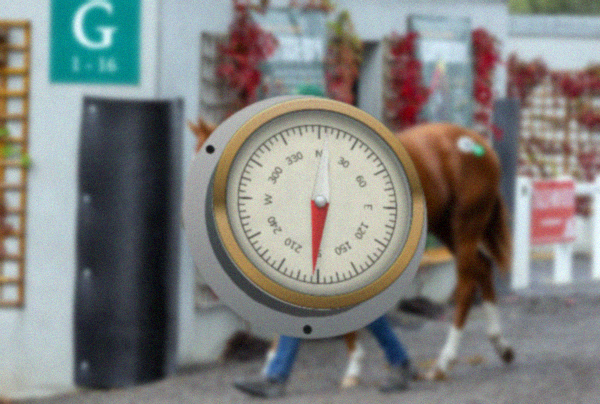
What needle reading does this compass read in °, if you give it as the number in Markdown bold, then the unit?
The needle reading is **185** °
